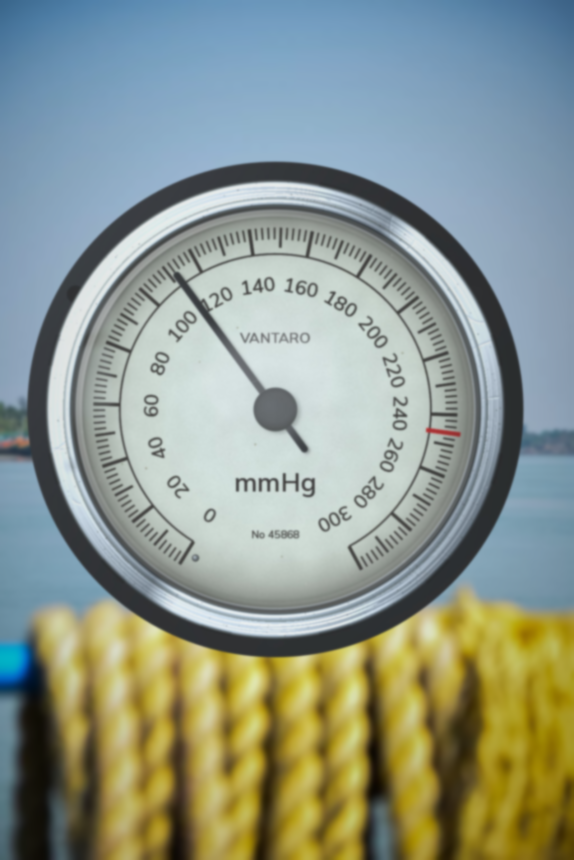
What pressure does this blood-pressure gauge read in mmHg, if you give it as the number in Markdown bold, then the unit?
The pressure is **112** mmHg
